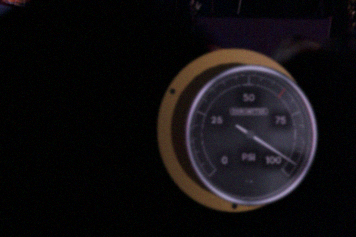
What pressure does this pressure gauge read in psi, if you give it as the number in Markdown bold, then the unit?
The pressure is **95** psi
